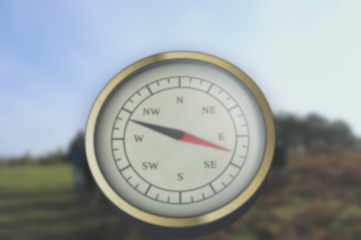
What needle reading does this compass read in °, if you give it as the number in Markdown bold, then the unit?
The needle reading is **110** °
